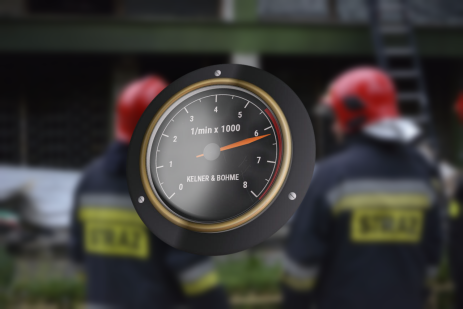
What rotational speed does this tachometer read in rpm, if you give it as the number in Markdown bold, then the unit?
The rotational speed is **6250** rpm
